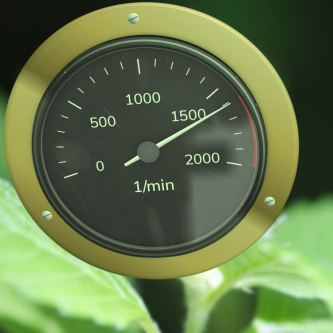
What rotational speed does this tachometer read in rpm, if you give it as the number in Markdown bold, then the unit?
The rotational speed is **1600** rpm
